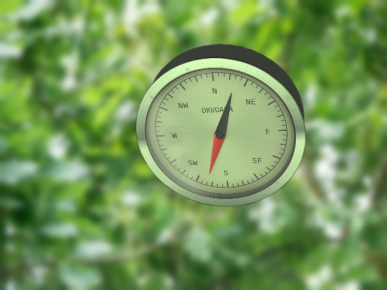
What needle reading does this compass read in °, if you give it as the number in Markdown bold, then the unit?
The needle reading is **200** °
